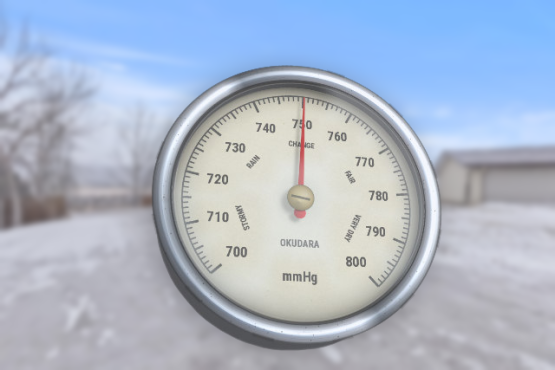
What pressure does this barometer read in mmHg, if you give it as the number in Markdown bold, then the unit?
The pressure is **750** mmHg
